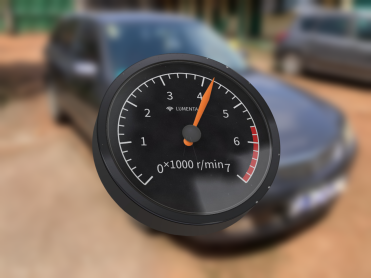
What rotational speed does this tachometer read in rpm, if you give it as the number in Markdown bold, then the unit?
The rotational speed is **4200** rpm
